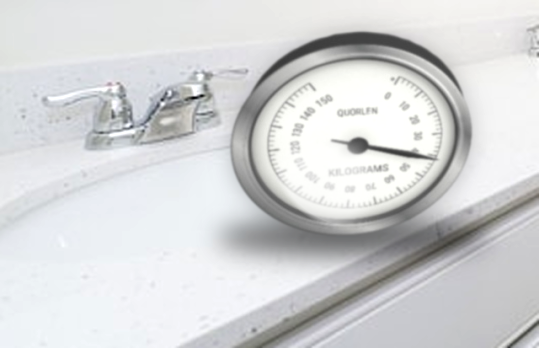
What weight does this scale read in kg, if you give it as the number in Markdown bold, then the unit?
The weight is **40** kg
